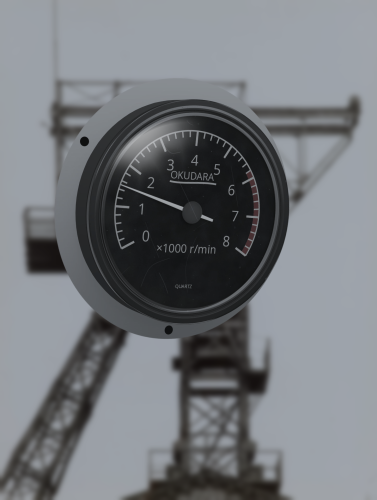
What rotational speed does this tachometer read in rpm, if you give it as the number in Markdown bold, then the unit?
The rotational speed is **1500** rpm
